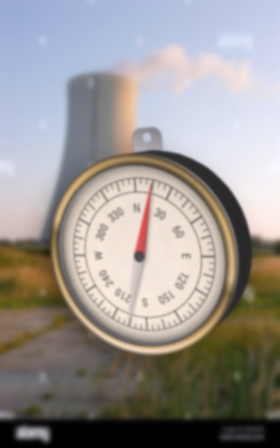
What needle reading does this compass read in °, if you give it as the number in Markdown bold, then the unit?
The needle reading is **15** °
